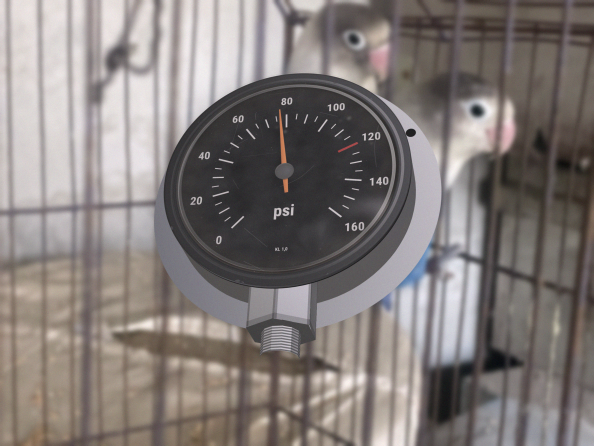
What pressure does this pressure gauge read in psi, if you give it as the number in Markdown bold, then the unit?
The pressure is **77.5** psi
